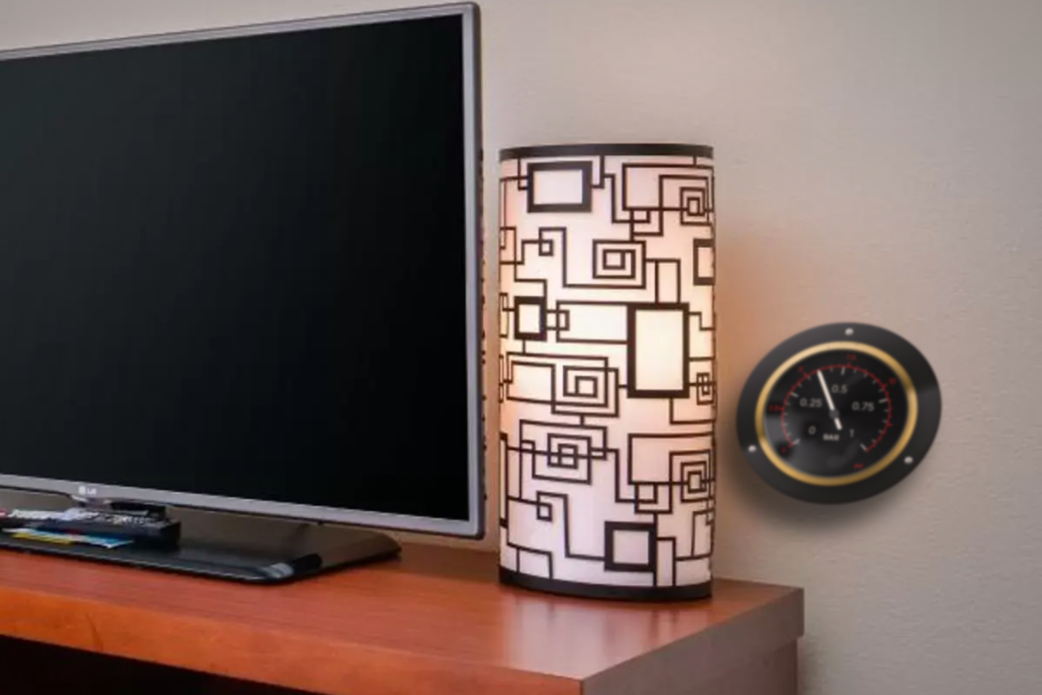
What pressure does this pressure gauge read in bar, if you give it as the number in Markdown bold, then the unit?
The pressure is **0.4** bar
